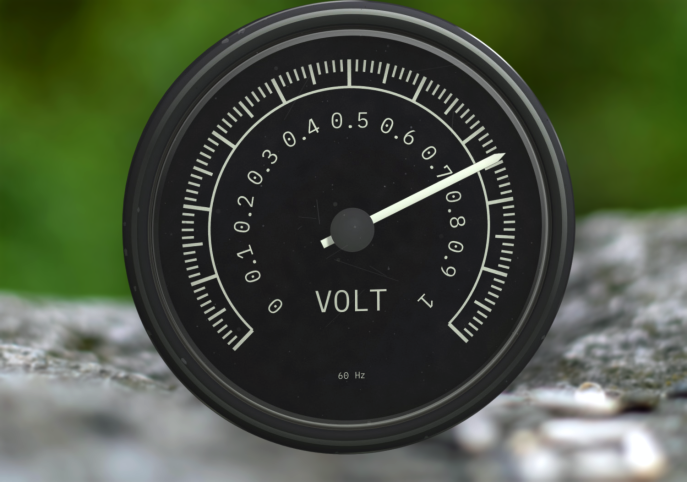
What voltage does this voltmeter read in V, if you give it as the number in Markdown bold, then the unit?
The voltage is **0.74** V
